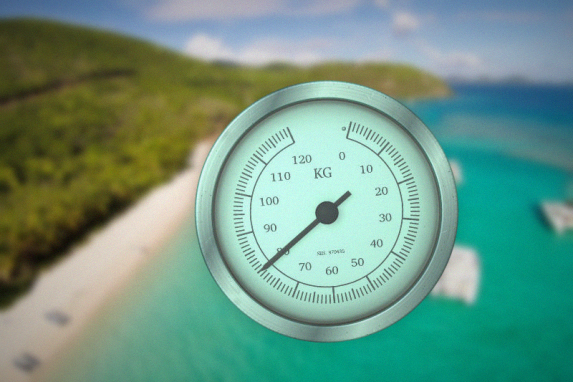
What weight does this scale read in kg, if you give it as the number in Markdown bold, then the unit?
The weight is **80** kg
